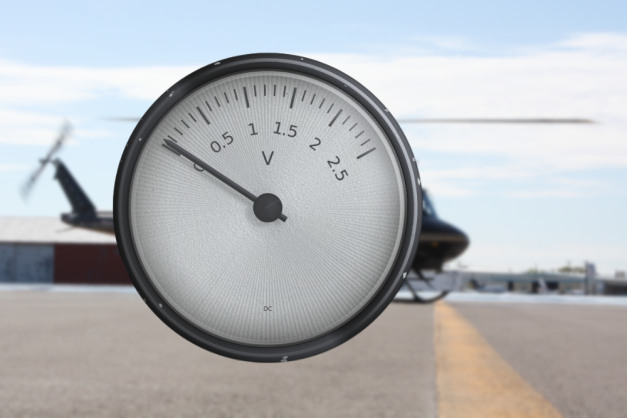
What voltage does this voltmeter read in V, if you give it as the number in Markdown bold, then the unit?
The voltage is **0.05** V
